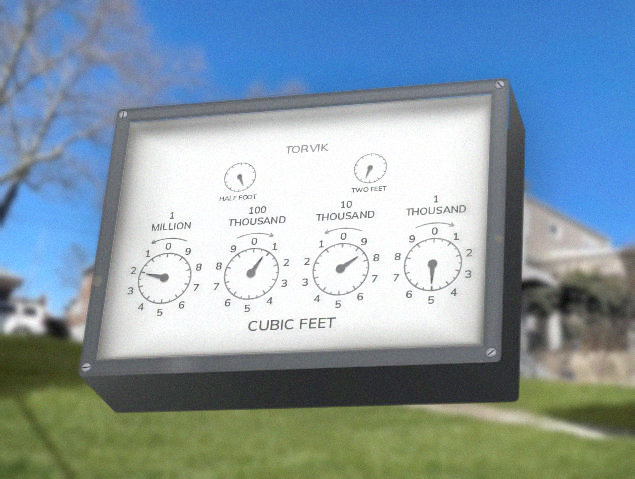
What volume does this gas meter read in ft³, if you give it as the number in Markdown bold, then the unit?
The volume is **208500** ft³
